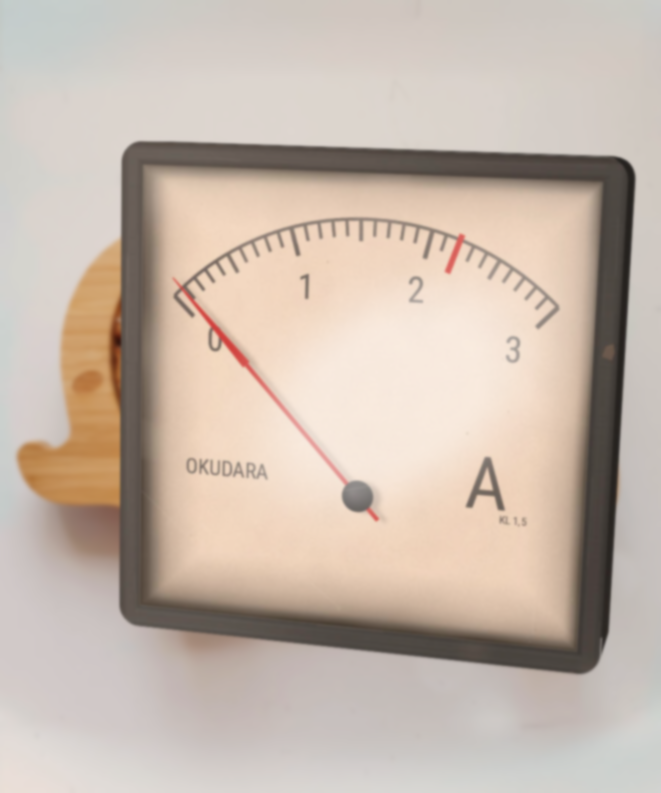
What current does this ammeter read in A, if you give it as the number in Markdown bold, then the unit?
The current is **0.1** A
